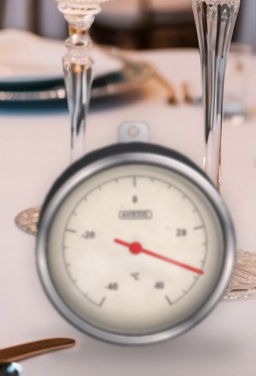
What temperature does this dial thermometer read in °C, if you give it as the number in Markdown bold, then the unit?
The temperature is **30** °C
